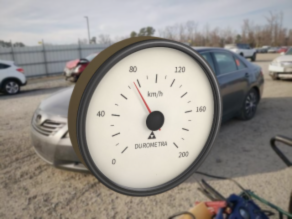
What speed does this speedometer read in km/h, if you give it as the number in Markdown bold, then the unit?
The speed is **75** km/h
